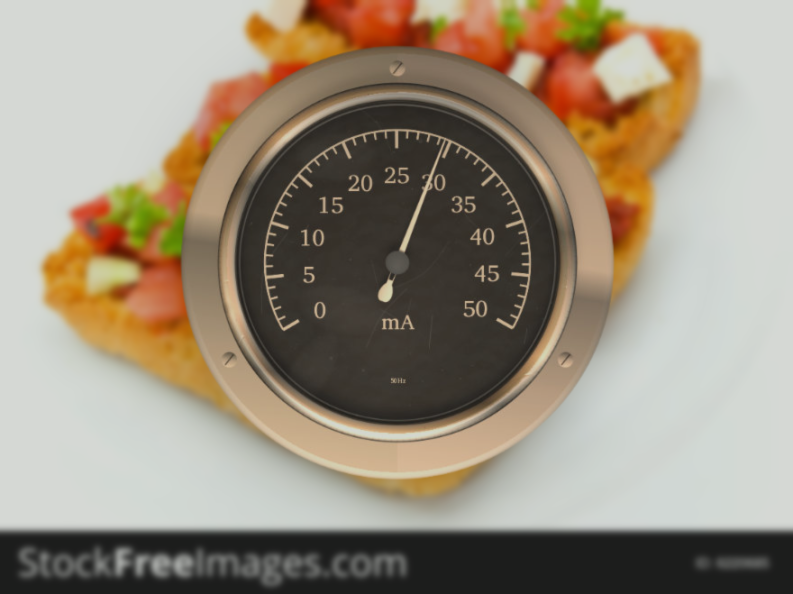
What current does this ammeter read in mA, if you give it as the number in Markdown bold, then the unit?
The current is **29.5** mA
